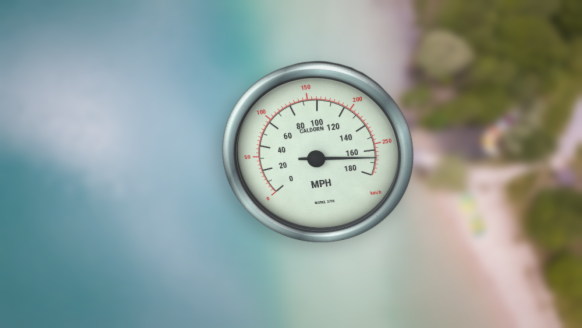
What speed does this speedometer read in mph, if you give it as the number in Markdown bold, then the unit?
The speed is **165** mph
